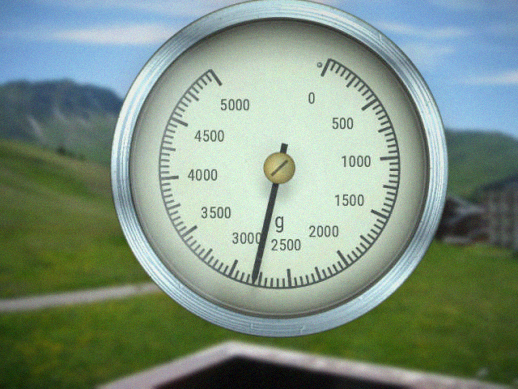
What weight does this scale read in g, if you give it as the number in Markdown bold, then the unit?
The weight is **2800** g
